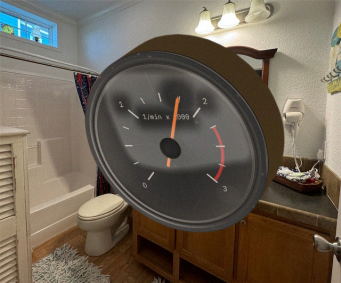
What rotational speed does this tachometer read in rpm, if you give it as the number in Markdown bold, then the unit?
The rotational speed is **1750** rpm
